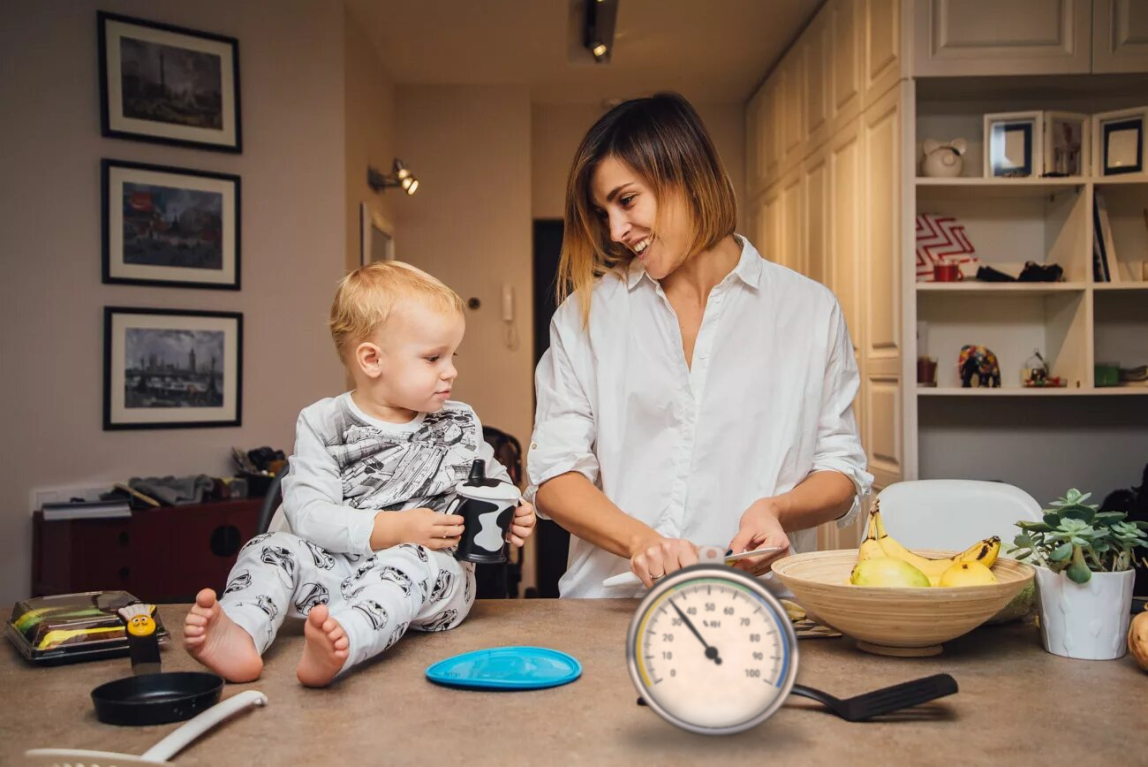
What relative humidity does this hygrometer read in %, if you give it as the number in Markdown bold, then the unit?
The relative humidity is **35** %
